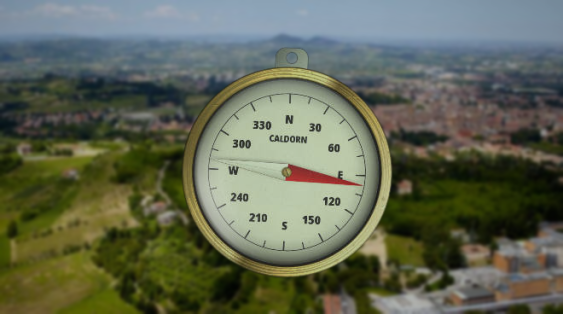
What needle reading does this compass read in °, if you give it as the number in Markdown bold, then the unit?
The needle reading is **97.5** °
